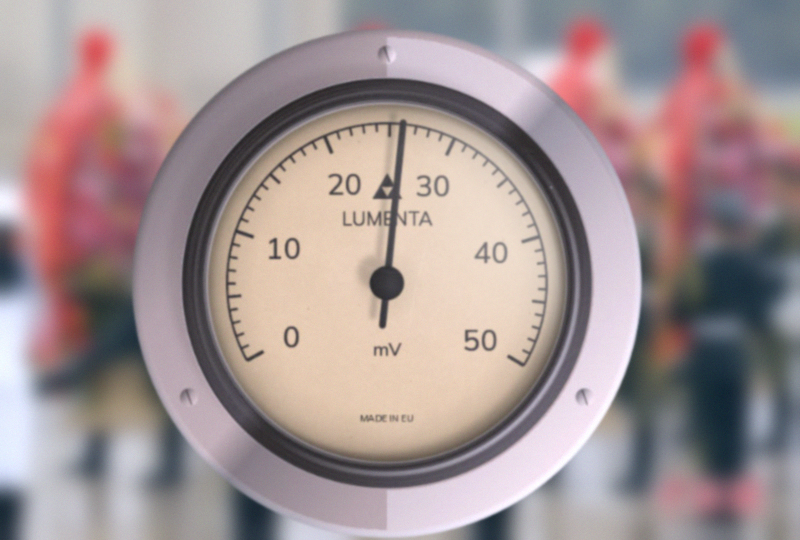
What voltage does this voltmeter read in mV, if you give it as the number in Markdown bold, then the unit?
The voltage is **26** mV
